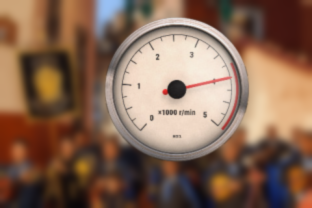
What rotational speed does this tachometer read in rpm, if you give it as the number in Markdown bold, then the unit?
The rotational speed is **4000** rpm
